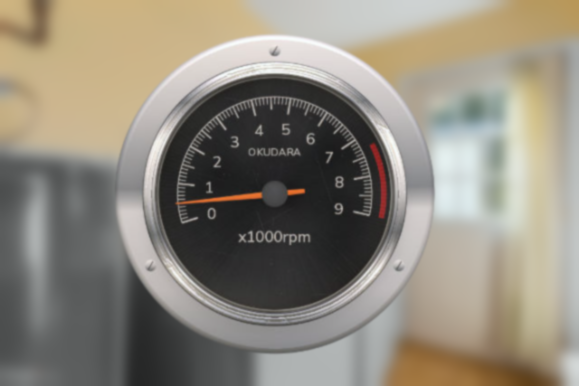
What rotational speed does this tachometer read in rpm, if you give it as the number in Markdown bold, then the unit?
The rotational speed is **500** rpm
